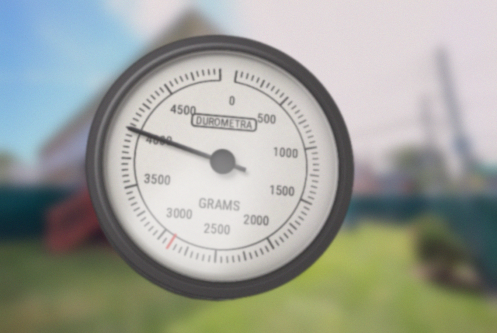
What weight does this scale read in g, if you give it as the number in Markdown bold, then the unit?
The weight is **4000** g
